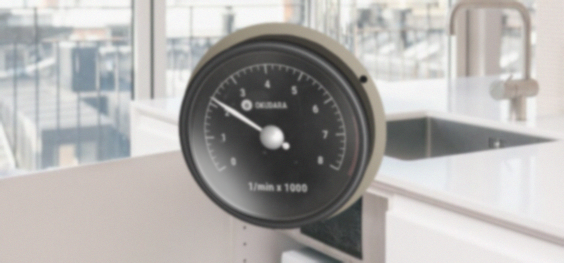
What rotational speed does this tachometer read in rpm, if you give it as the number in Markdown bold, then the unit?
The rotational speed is **2200** rpm
